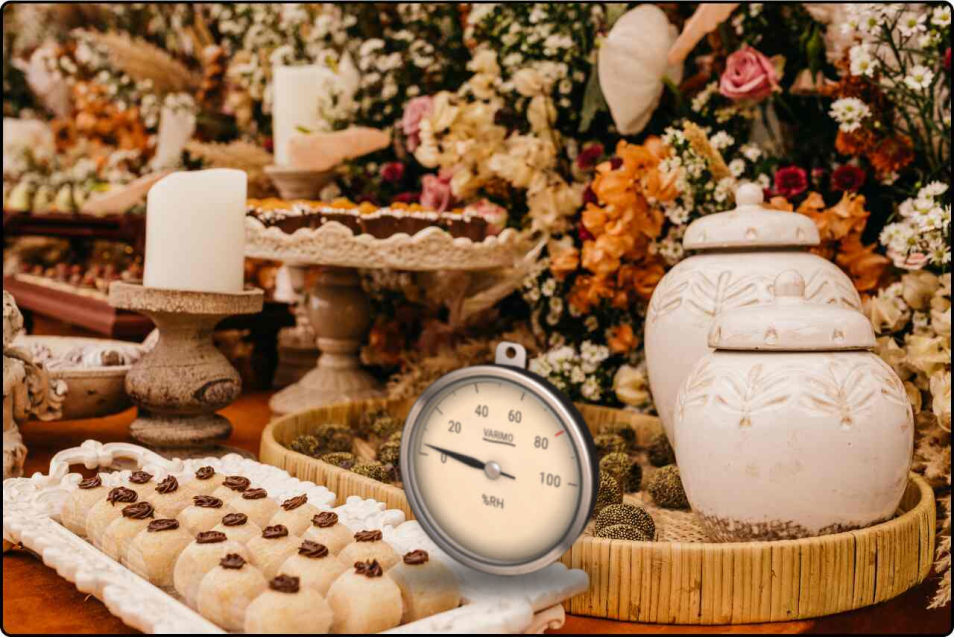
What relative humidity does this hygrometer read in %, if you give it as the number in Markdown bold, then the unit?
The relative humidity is **5** %
